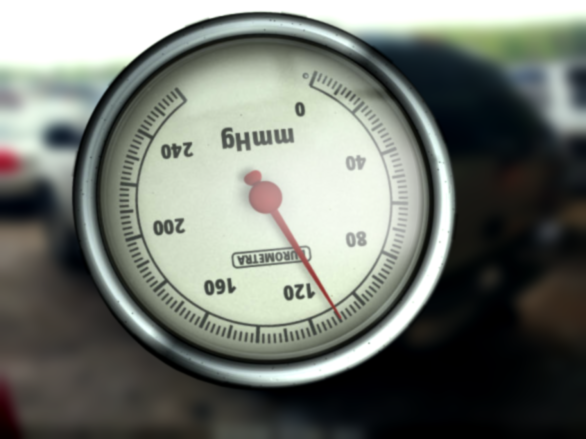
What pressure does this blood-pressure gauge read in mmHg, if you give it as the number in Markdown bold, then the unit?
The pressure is **110** mmHg
